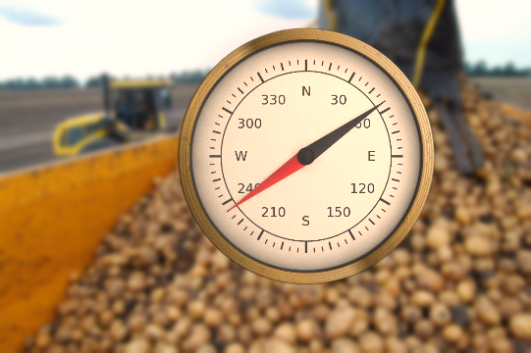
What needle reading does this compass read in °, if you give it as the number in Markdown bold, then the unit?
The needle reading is **235** °
